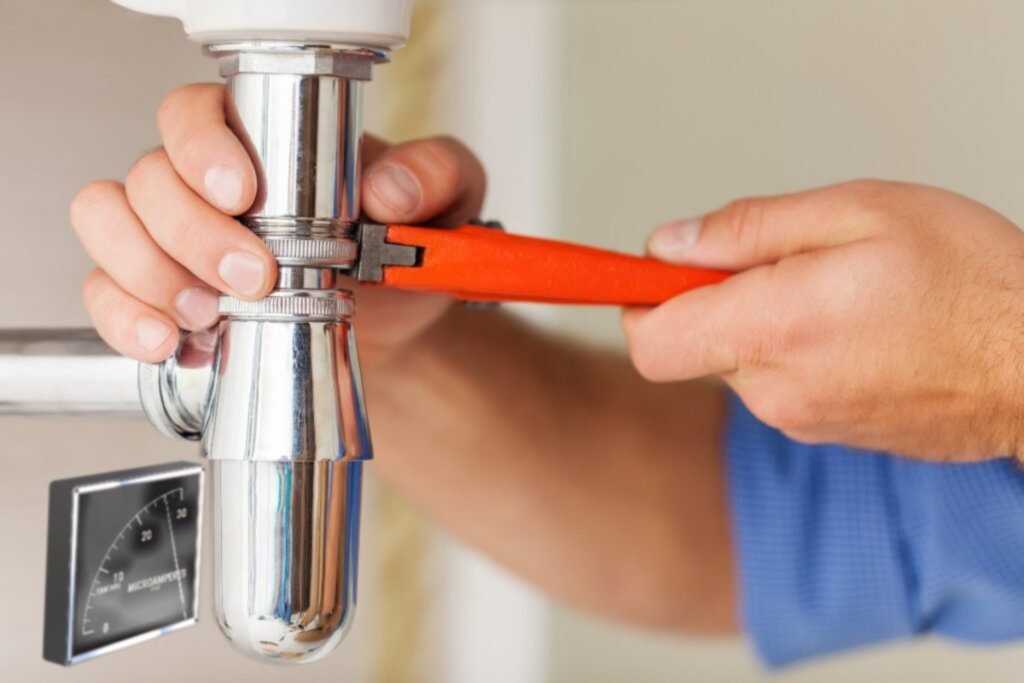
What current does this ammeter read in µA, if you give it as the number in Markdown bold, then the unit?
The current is **26** µA
